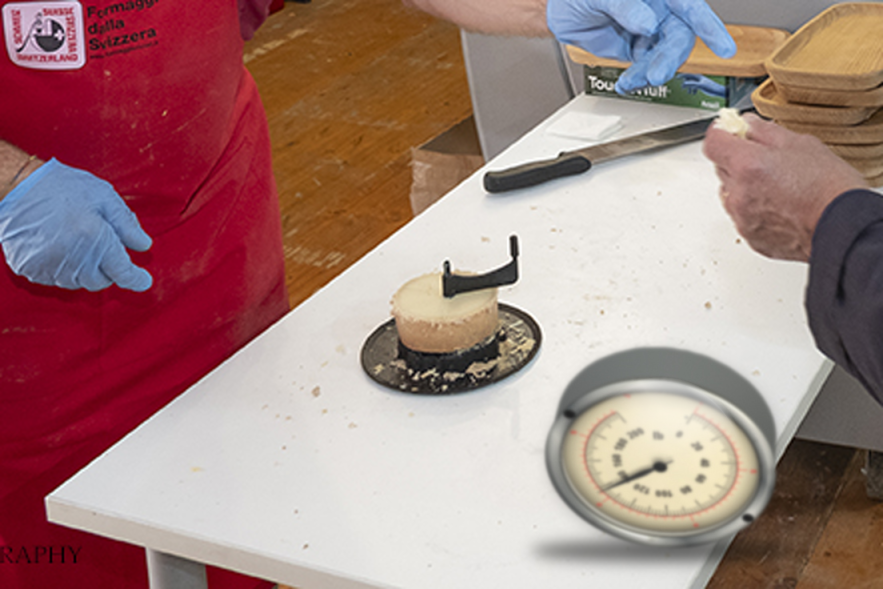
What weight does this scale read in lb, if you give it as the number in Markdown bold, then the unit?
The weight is **140** lb
